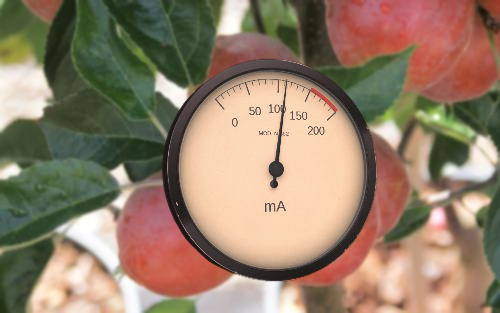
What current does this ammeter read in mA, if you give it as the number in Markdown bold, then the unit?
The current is **110** mA
